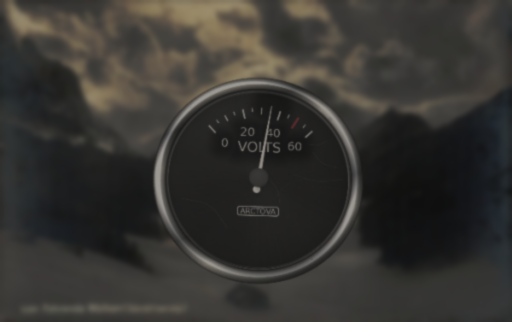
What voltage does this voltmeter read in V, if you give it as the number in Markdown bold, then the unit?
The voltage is **35** V
